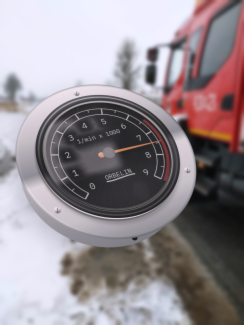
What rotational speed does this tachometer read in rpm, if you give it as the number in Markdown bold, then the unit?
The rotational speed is **7500** rpm
